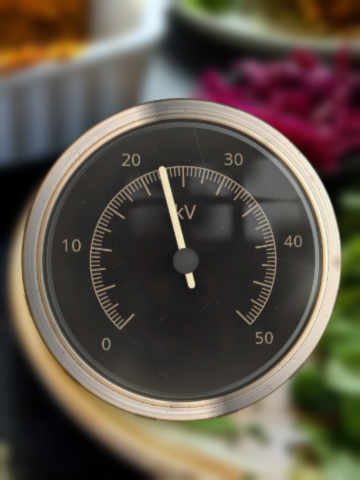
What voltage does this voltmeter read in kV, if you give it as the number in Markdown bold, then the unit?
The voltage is **22.5** kV
